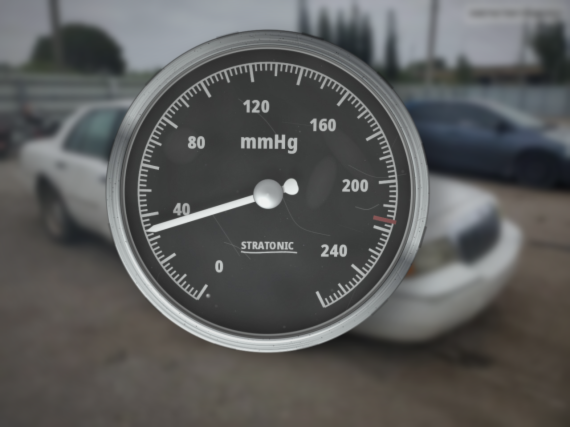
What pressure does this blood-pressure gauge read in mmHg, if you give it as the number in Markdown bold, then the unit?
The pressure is **34** mmHg
